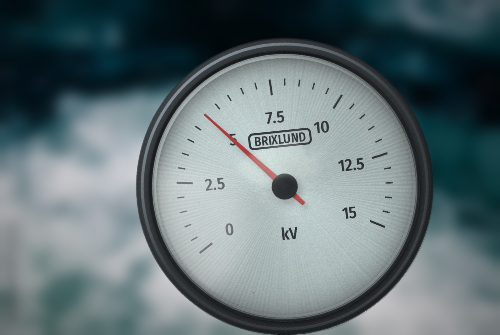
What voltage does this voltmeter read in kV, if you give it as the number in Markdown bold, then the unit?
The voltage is **5** kV
